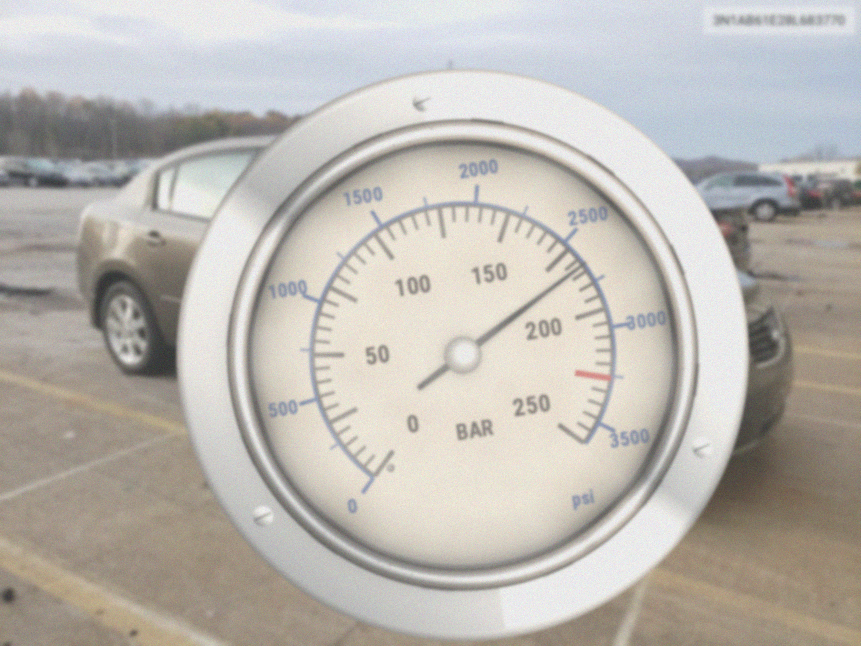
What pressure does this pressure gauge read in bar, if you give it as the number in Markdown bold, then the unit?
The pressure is **182.5** bar
